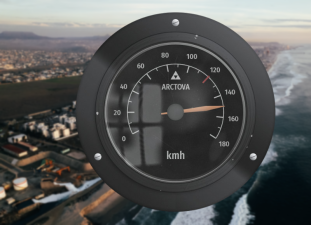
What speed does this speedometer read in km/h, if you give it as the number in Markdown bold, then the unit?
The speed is **150** km/h
